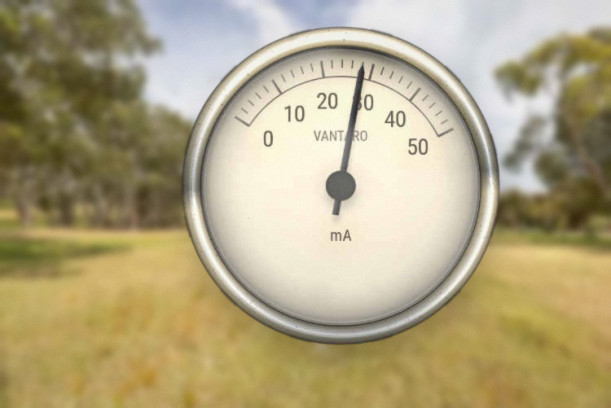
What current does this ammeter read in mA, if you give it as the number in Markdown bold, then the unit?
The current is **28** mA
